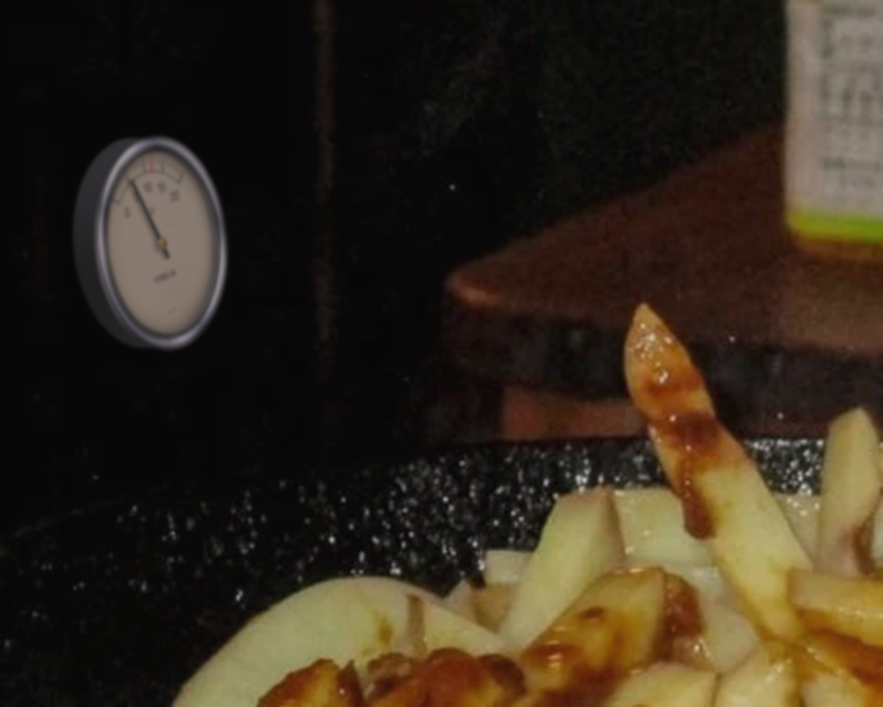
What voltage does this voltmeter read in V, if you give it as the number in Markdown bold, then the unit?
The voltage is **5** V
